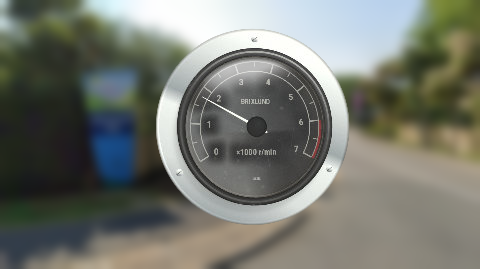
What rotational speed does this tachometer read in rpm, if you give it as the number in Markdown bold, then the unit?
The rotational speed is **1750** rpm
